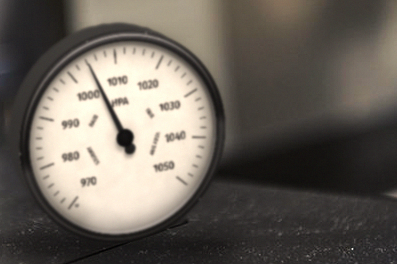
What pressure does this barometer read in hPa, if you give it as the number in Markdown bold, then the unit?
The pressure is **1004** hPa
